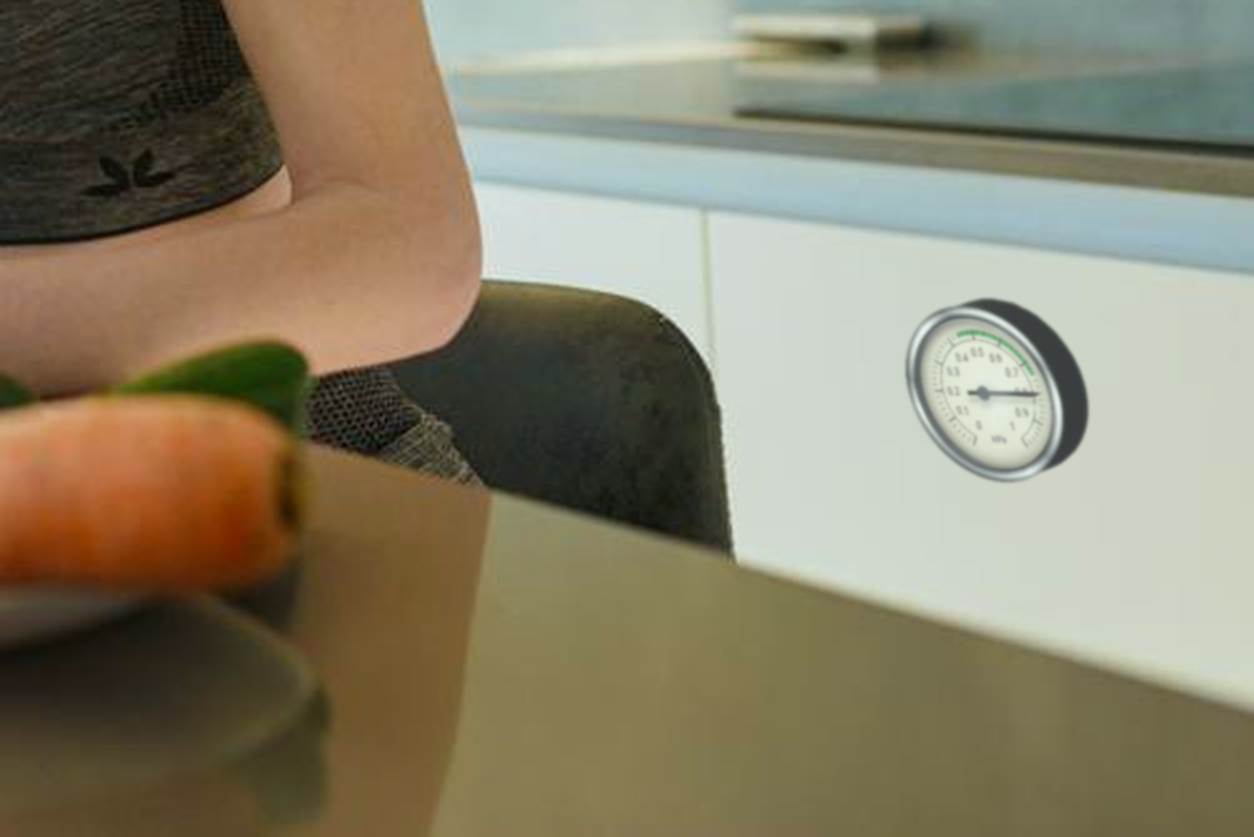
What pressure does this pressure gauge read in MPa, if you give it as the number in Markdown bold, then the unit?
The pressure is **0.8** MPa
